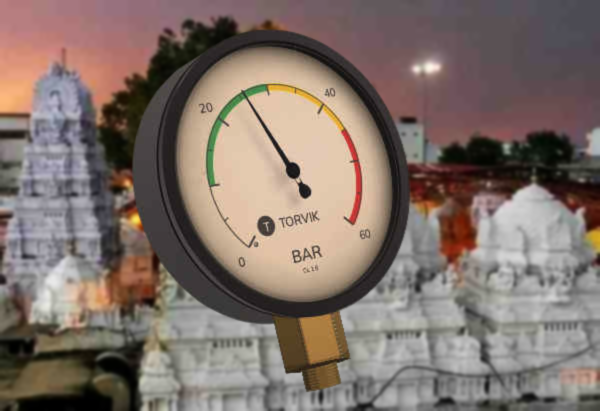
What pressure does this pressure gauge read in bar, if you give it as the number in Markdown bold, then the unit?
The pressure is **25** bar
